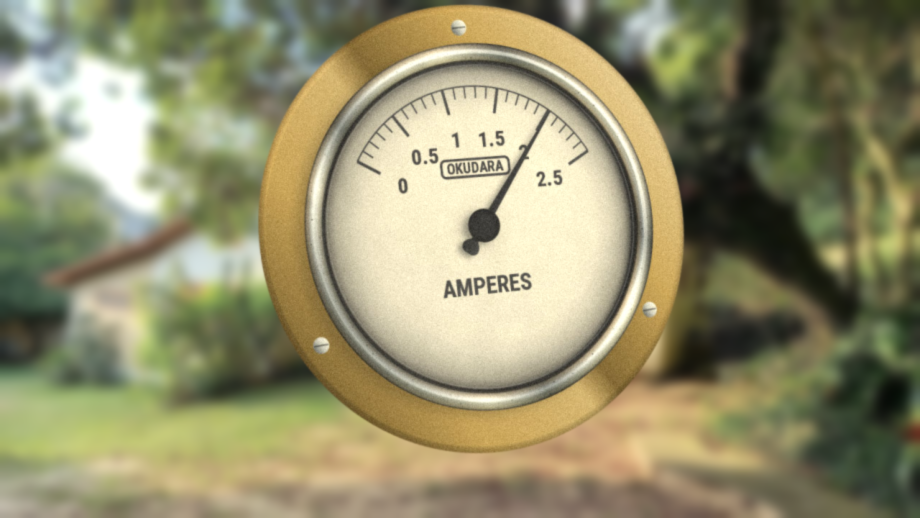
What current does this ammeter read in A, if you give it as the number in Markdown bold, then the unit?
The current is **2** A
